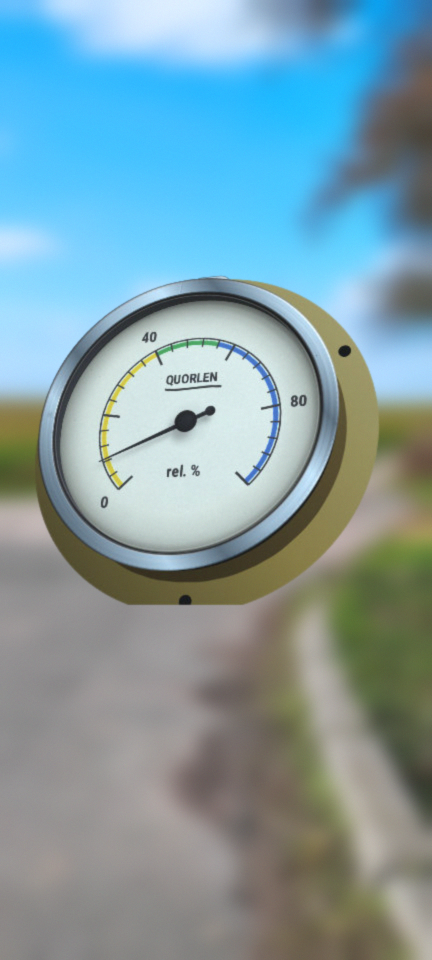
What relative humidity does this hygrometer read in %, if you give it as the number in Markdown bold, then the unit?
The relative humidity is **8** %
